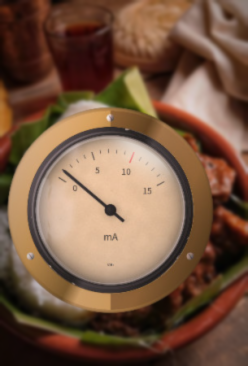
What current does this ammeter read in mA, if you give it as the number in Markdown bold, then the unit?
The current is **1** mA
